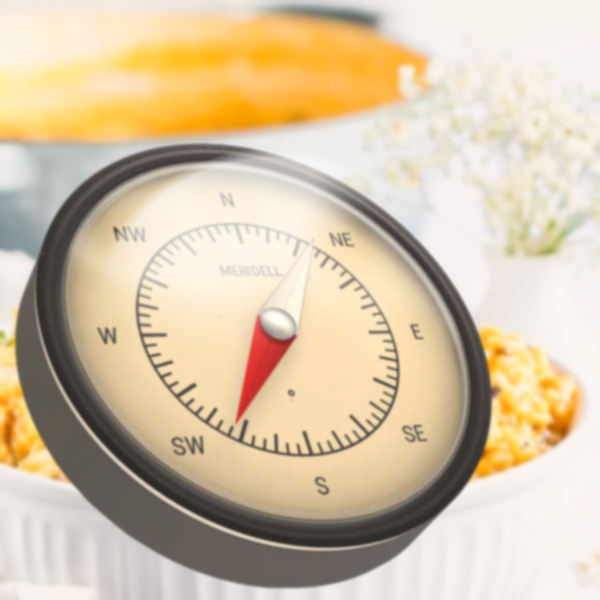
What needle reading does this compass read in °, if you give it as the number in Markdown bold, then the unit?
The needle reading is **215** °
